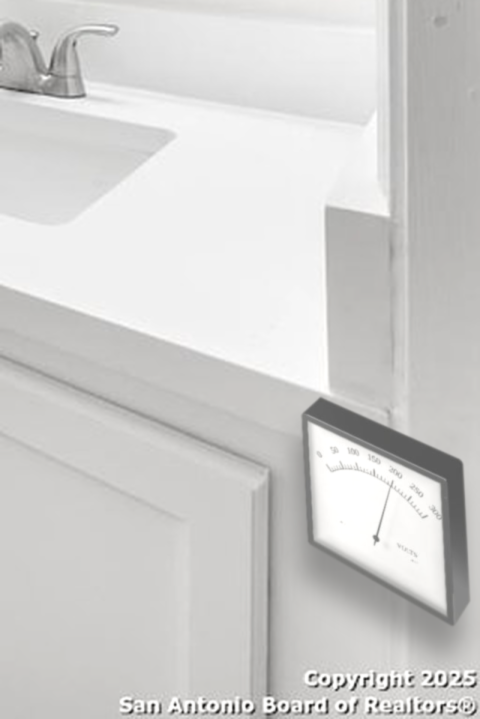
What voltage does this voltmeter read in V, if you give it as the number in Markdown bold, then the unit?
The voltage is **200** V
